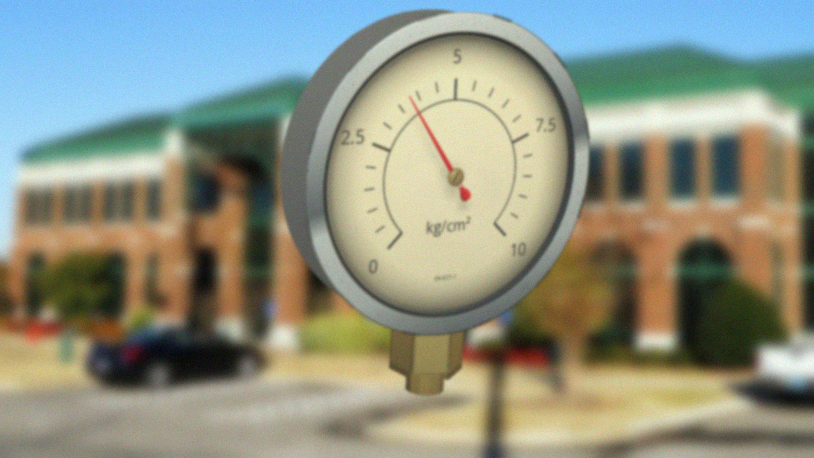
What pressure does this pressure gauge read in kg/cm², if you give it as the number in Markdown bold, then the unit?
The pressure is **3.75** kg/cm²
